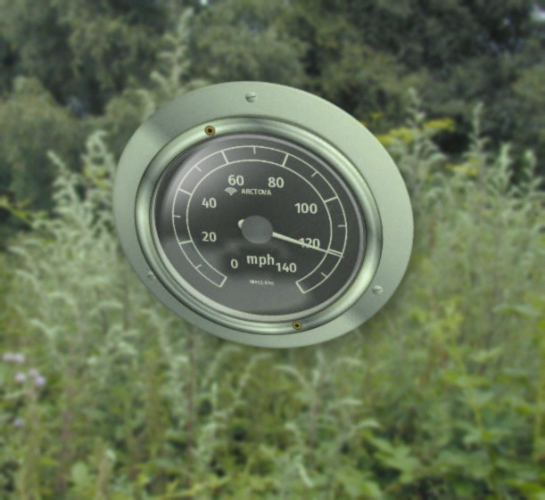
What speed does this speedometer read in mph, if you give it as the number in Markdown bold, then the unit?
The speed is **120** mph
